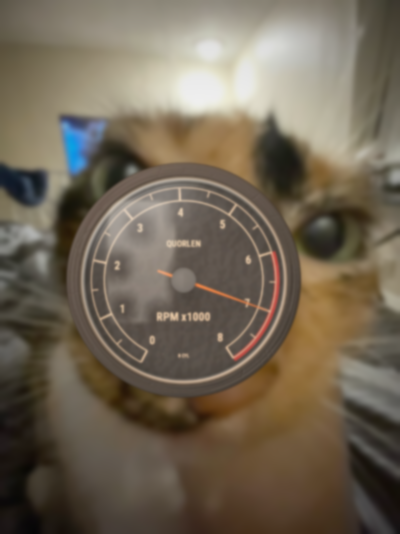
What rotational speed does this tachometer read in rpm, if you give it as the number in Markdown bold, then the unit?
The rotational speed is **7000** rpm
